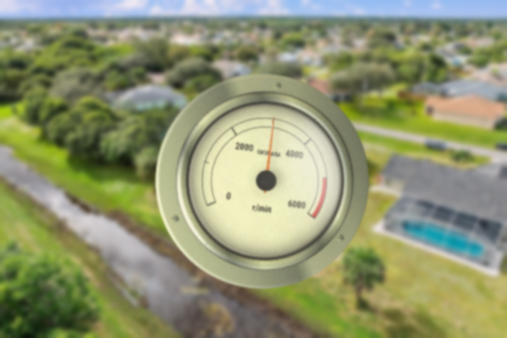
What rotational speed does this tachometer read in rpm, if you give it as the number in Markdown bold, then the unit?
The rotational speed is **3000** rpm
